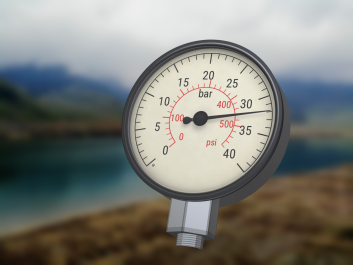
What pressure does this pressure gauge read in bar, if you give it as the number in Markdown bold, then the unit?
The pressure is **32** bar
